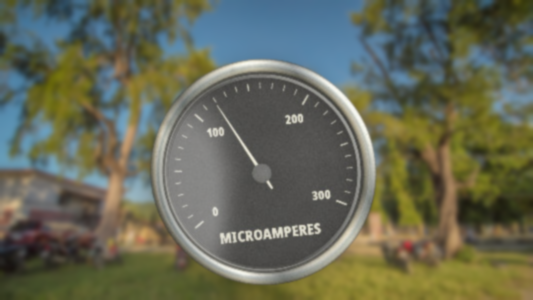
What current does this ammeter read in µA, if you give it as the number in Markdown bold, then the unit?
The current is **120** µA
